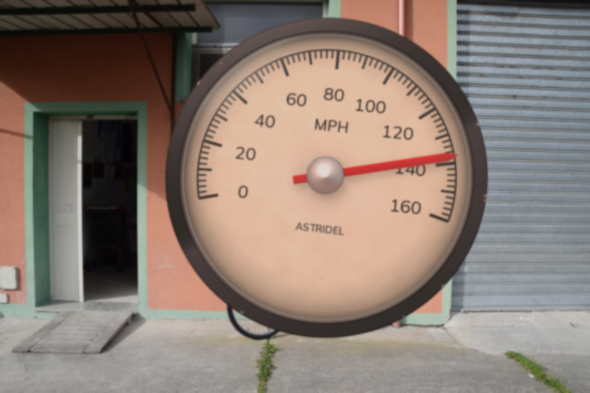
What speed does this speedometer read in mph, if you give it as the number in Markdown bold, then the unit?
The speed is **138** mph
